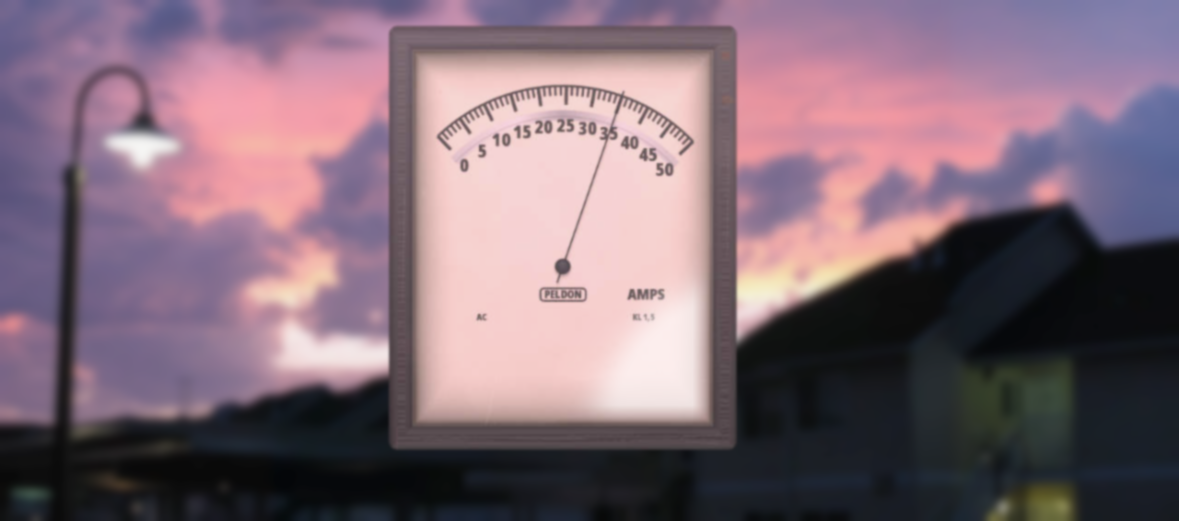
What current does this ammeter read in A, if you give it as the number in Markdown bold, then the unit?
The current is **35** A
